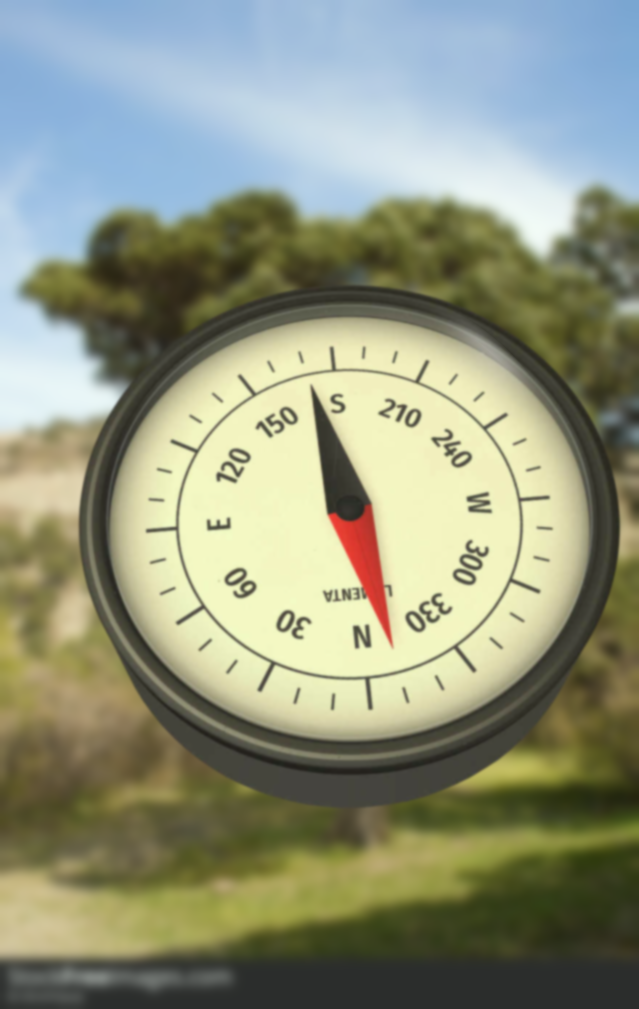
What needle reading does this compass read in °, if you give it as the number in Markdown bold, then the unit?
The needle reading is **350** °
